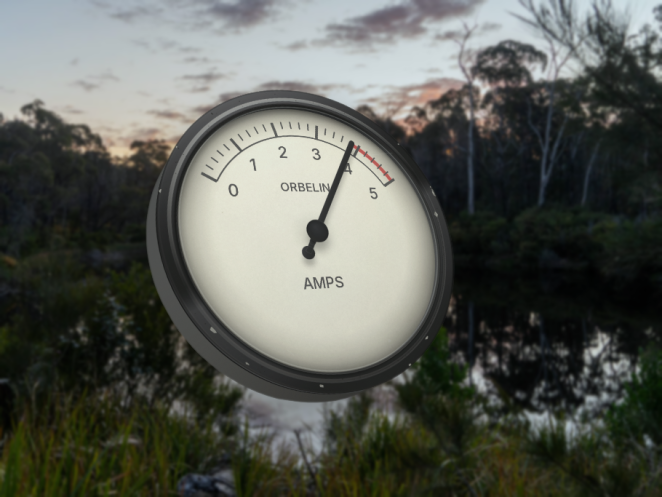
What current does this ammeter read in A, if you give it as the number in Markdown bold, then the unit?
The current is **3.8** A
